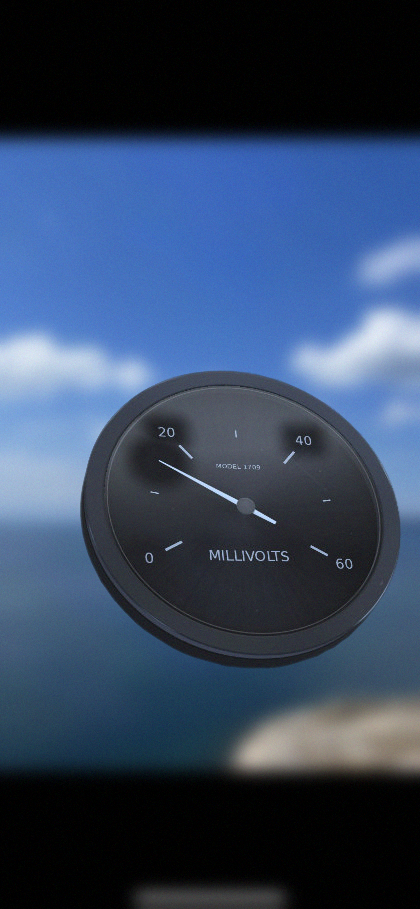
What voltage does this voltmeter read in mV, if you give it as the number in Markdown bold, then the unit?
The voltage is **15** mV
